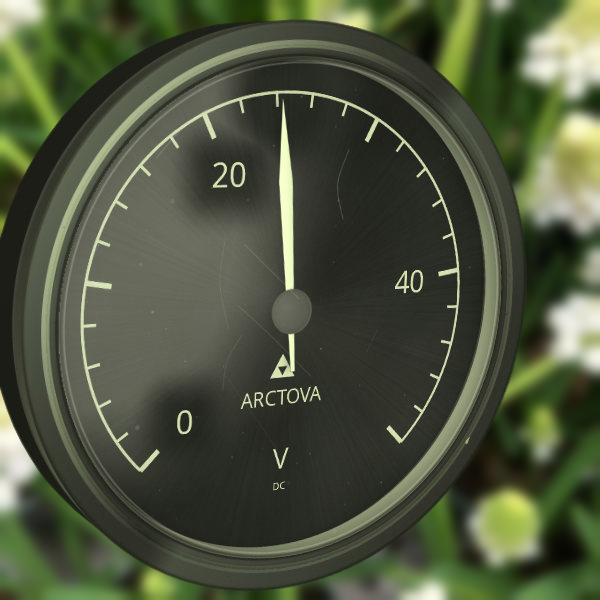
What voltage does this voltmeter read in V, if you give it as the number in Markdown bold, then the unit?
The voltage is **24** V
